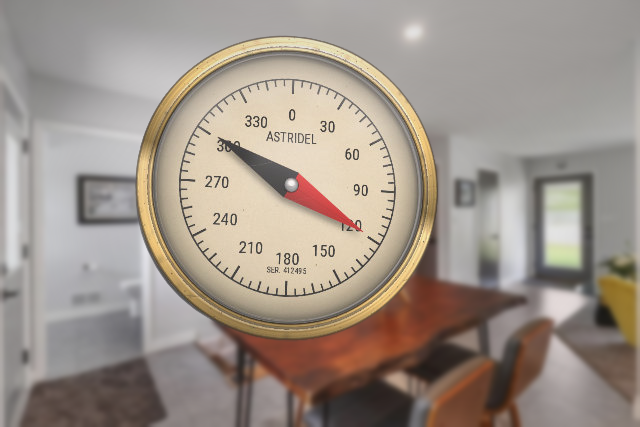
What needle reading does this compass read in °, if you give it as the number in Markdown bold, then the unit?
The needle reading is **120** °
